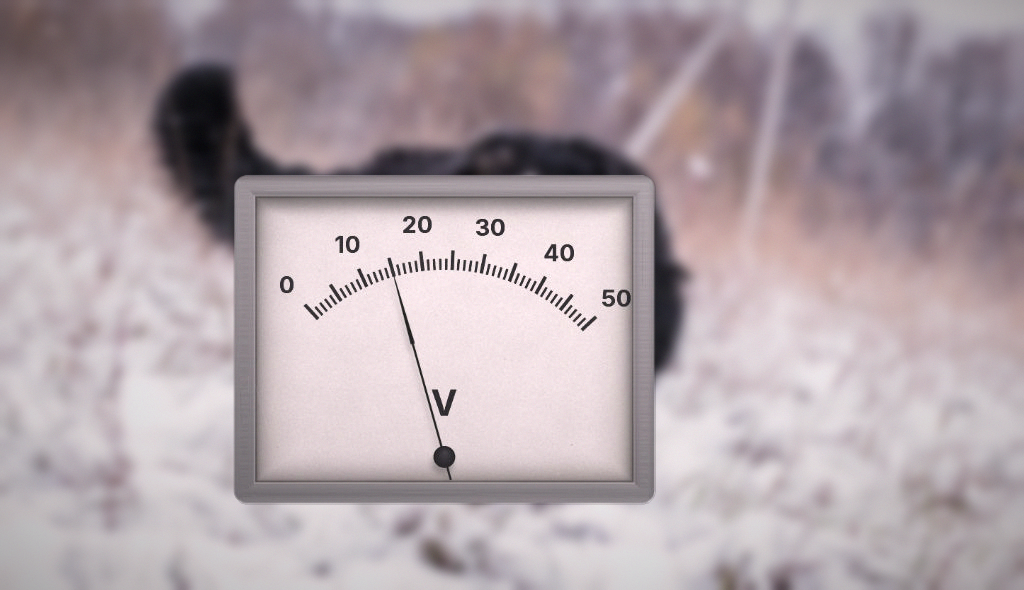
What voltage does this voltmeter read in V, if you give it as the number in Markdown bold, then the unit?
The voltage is **15** V
